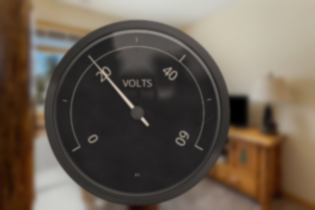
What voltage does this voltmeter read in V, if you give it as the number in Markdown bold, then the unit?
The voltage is **20** V
